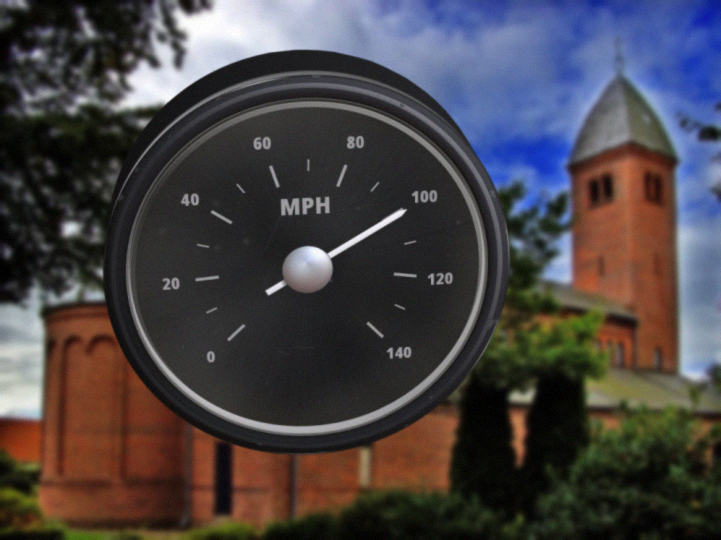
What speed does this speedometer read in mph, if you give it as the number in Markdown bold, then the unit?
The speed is **100** mph
